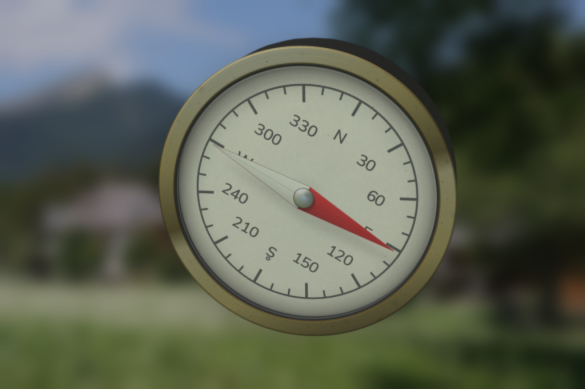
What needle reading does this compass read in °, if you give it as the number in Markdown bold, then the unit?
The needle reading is **90** °
